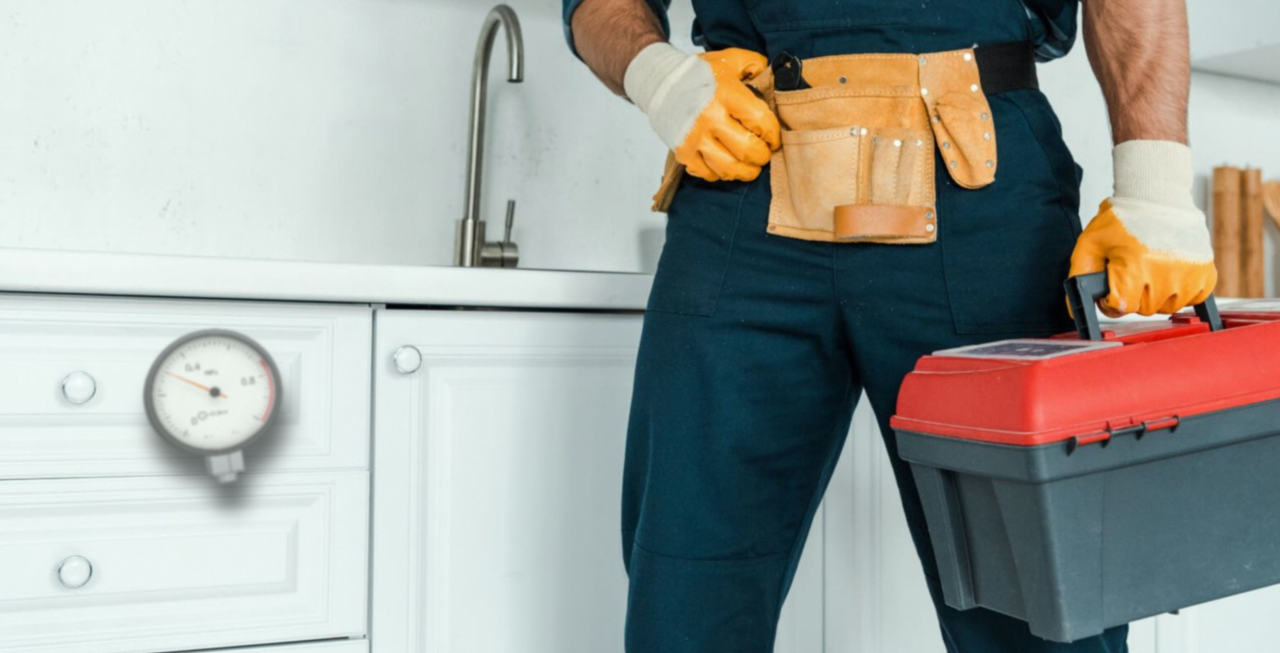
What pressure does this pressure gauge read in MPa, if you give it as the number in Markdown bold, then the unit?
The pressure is **0.3** MPa
